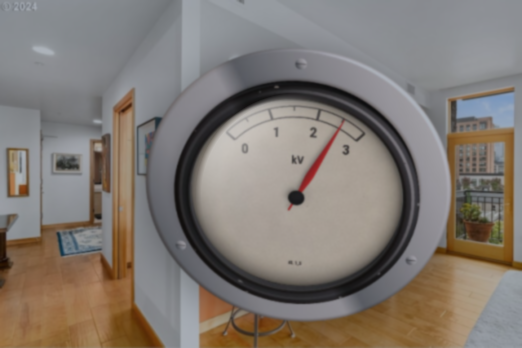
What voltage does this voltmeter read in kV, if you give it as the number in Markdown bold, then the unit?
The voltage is **2.5** kV
